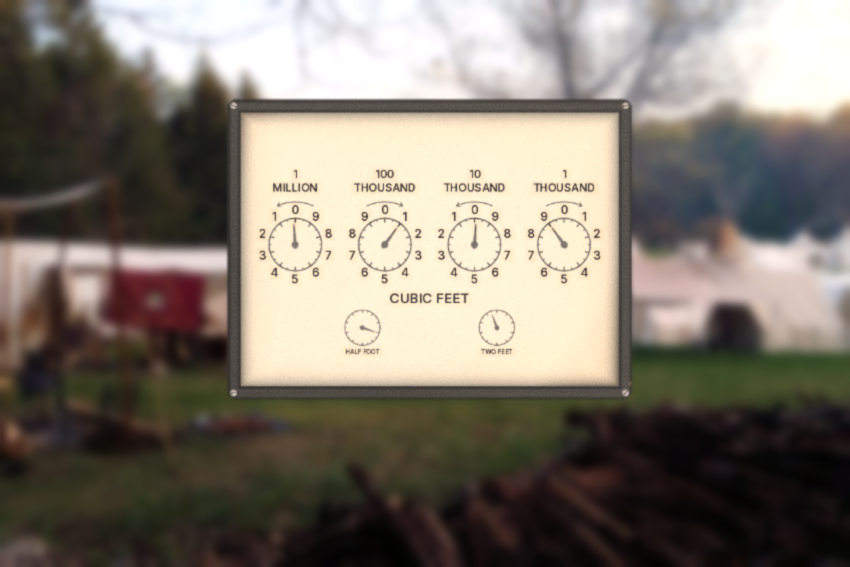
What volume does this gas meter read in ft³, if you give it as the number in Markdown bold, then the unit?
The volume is **9900** ft³
